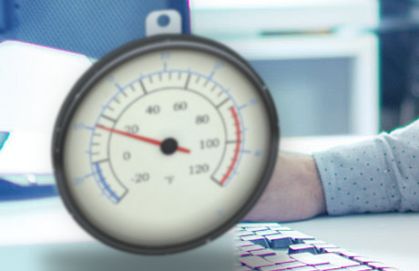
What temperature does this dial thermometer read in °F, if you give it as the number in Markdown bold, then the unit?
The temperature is **16** °F
